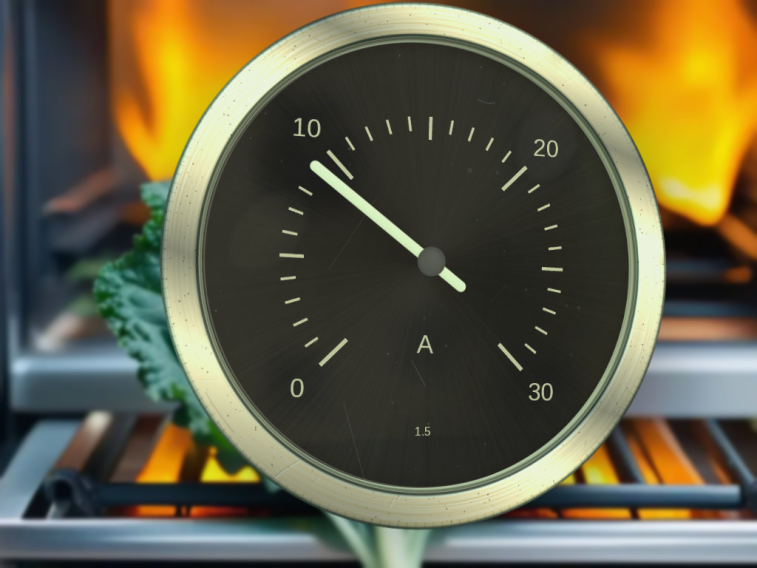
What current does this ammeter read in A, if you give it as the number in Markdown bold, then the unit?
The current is **9** A
